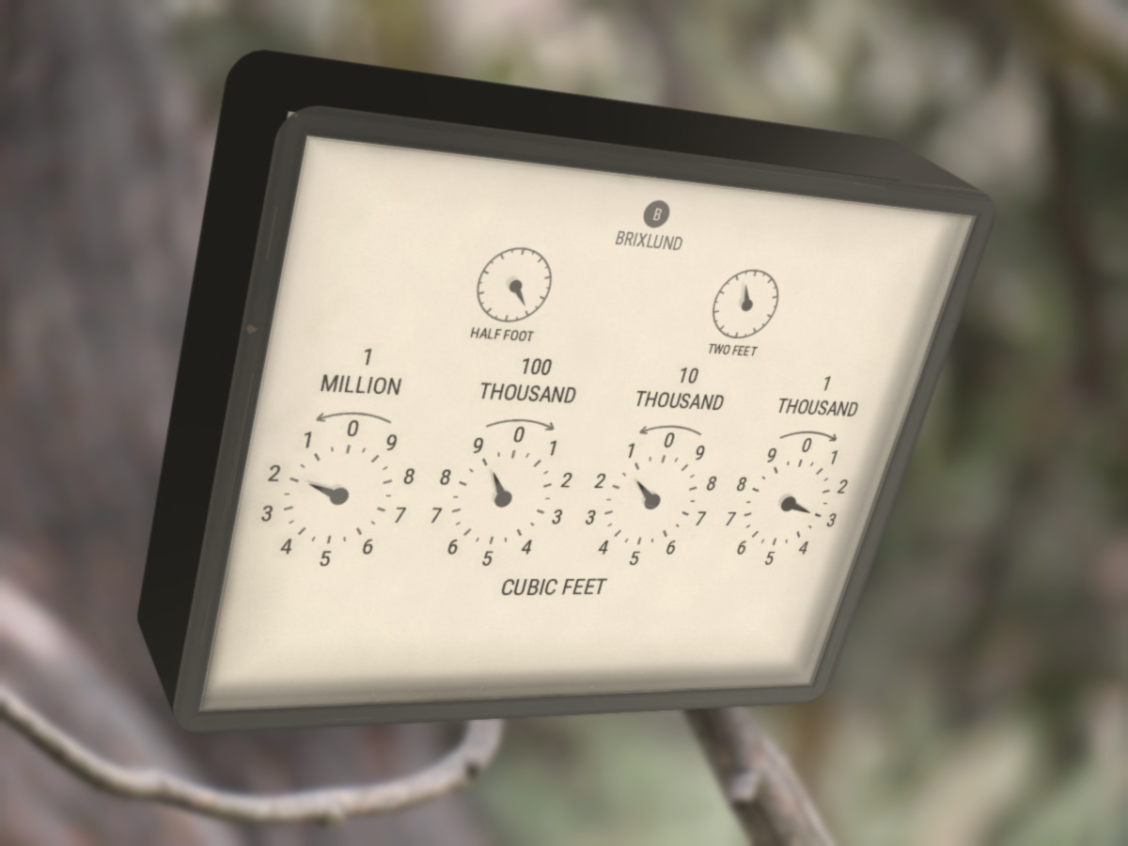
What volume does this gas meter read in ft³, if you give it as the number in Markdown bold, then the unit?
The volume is **191300** ft³
